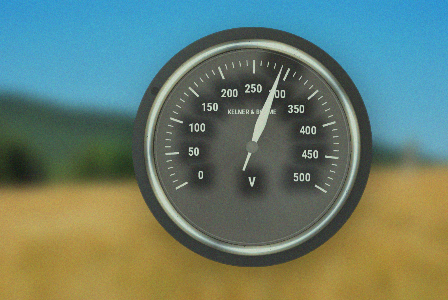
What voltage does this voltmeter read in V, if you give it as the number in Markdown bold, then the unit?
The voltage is **290** V
